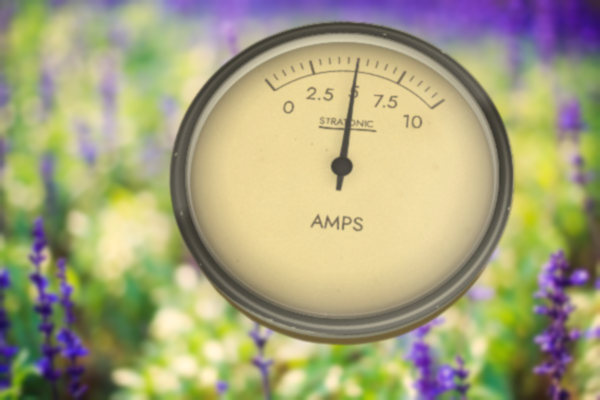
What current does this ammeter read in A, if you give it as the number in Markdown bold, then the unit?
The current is **5** A
